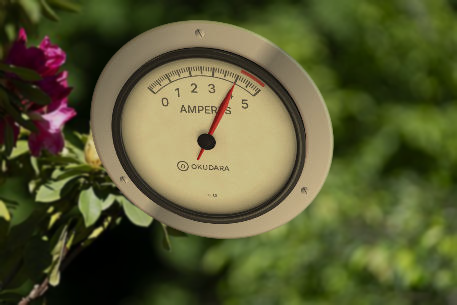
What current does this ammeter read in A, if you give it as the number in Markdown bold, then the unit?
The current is **4** A
